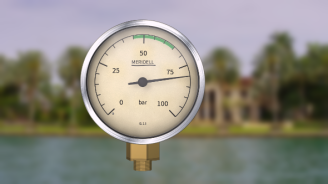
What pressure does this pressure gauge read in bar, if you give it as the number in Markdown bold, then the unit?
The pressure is **80** bar
